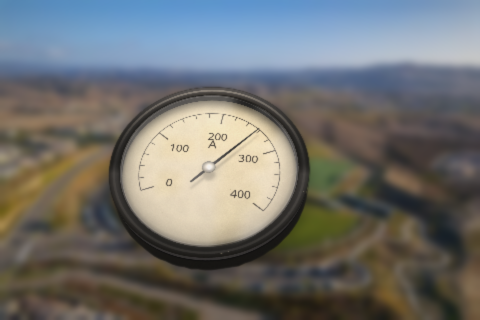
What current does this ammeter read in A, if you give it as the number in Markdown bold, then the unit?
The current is **260** A
